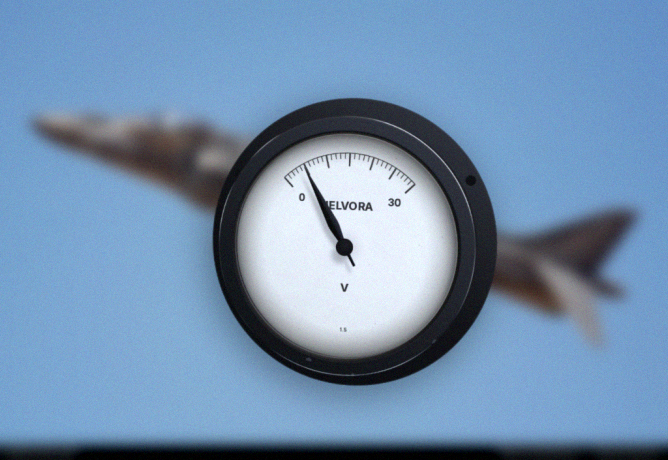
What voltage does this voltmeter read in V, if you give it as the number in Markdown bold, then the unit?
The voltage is **5** V
